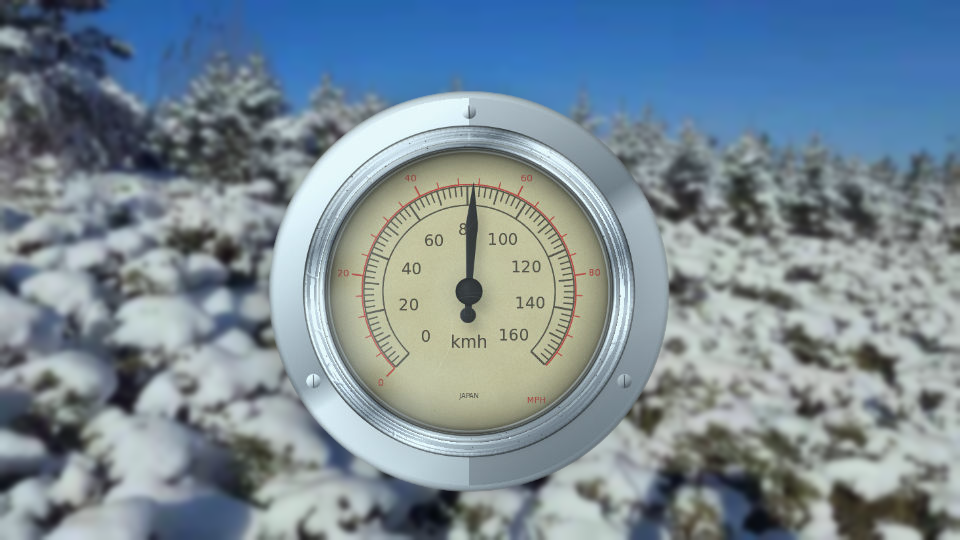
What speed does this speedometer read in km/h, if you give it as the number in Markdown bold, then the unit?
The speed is **82** km/h
